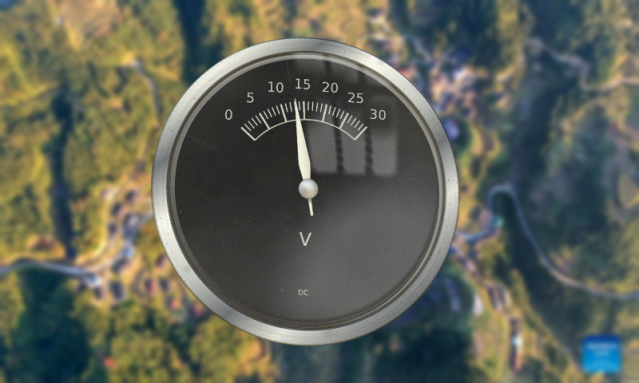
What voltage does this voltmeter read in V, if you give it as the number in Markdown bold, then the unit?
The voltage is **13** V
